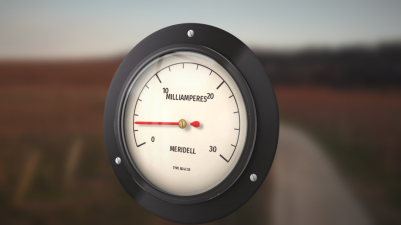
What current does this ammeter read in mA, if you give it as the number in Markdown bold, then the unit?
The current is **3** mA
